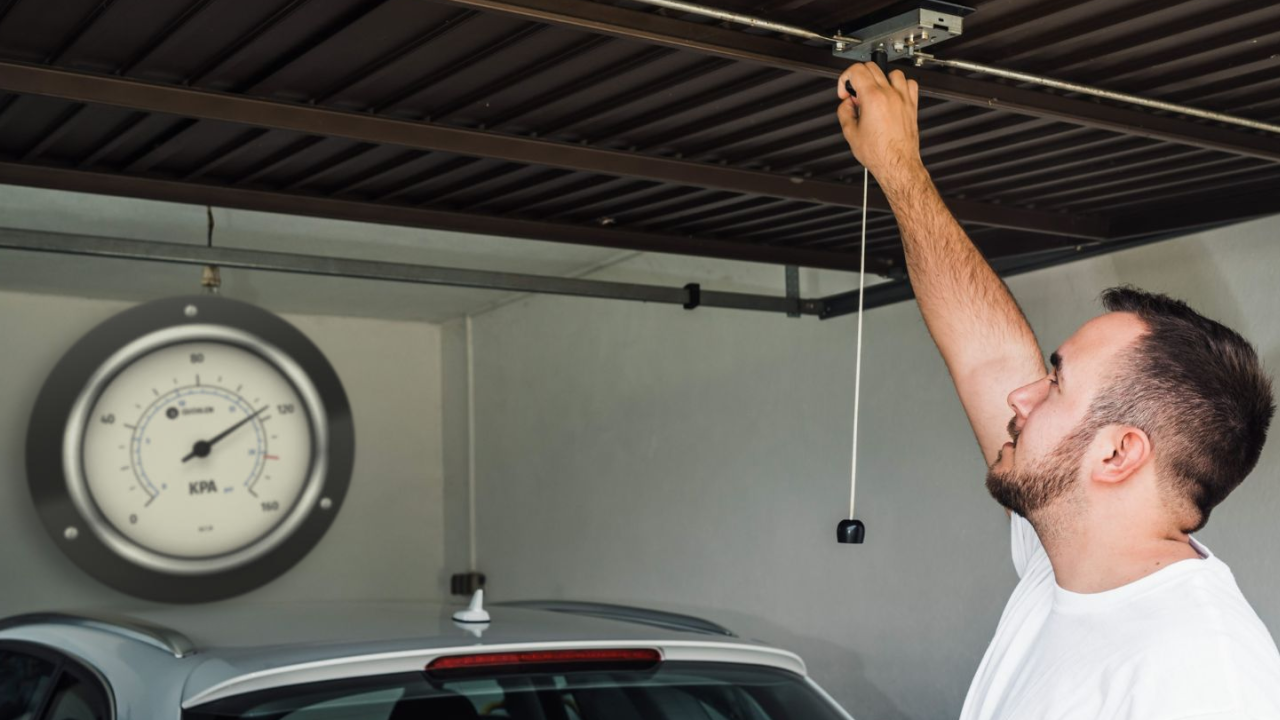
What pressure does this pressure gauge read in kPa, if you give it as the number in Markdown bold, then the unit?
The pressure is **115** kPa
